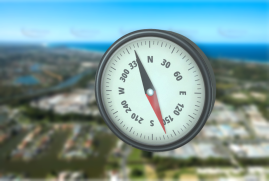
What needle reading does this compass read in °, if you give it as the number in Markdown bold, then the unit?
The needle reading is **160** °
